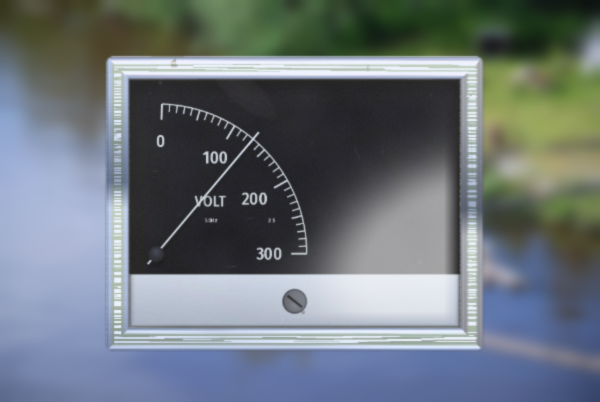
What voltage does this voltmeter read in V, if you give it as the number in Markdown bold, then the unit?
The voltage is **130** V
